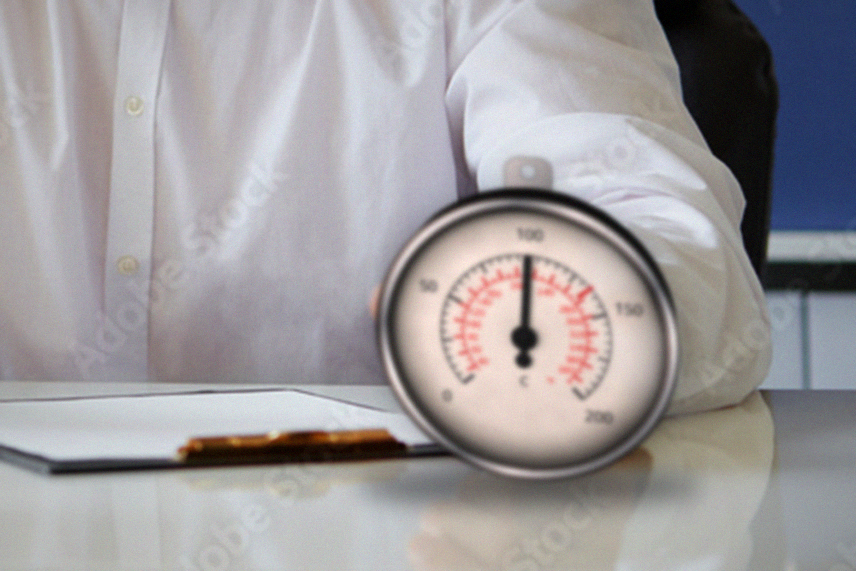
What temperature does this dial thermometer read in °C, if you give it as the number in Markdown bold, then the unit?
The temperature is **100** °C
